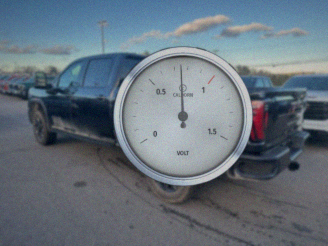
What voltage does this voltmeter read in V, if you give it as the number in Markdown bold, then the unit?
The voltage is **0.75** V
